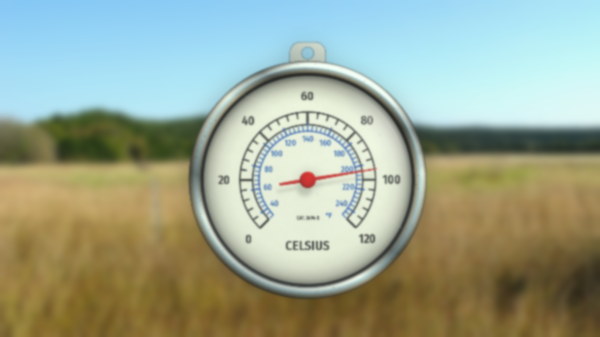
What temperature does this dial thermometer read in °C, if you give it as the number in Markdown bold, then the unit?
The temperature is **96** °C
